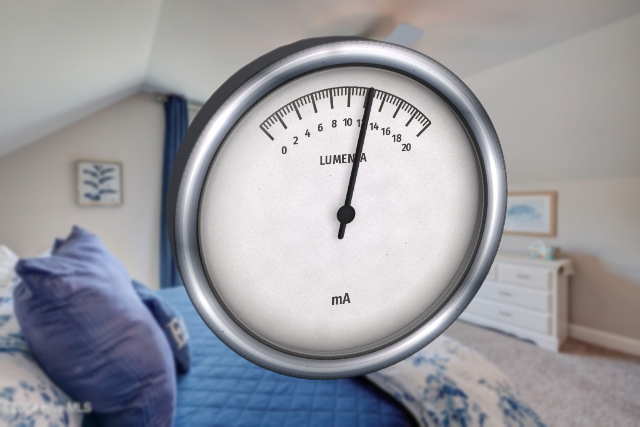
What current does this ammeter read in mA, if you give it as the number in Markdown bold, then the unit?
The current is **12** mA
